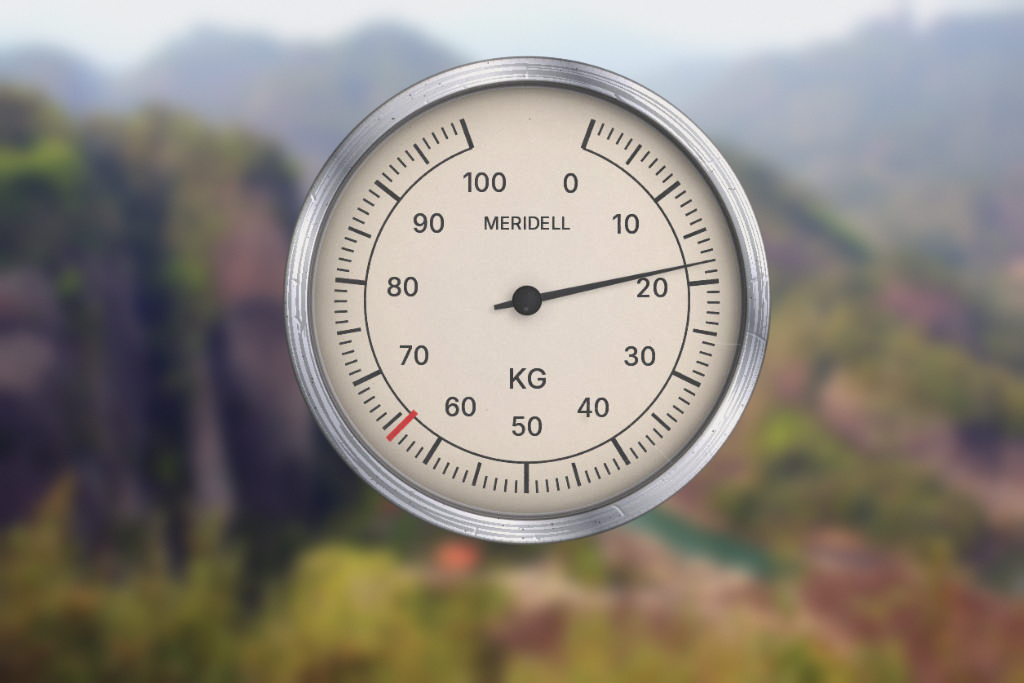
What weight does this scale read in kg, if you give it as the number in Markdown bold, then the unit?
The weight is **18** kg
